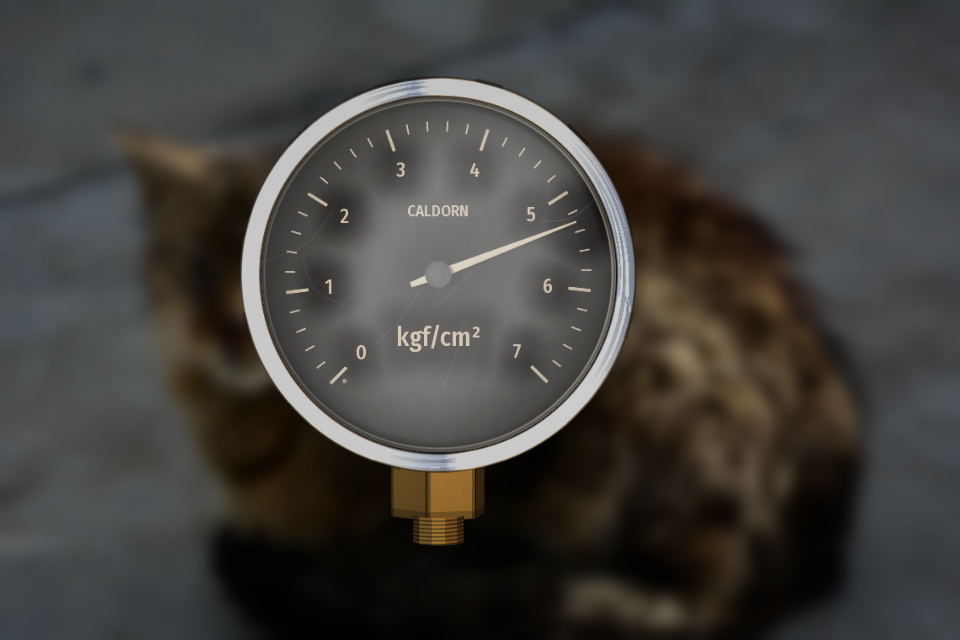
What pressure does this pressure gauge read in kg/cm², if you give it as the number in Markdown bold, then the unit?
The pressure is **5.3** kg/cm²
